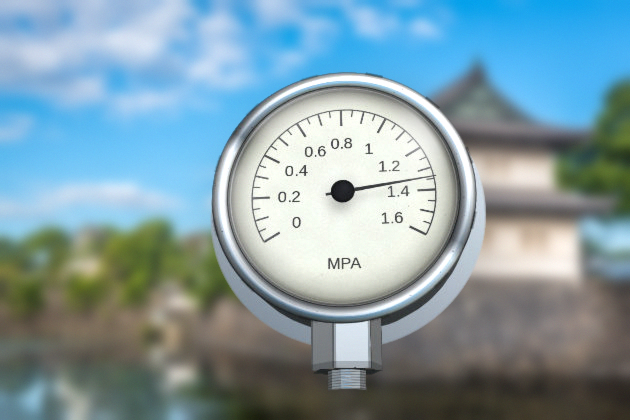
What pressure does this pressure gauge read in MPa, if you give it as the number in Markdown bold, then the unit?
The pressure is **1.35** MPa
